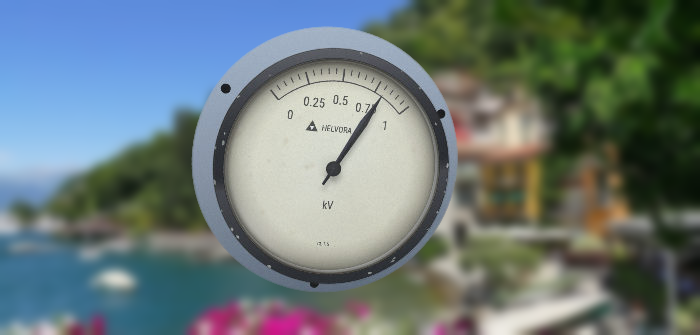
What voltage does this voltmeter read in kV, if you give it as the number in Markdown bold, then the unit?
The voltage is **0.8** kV
